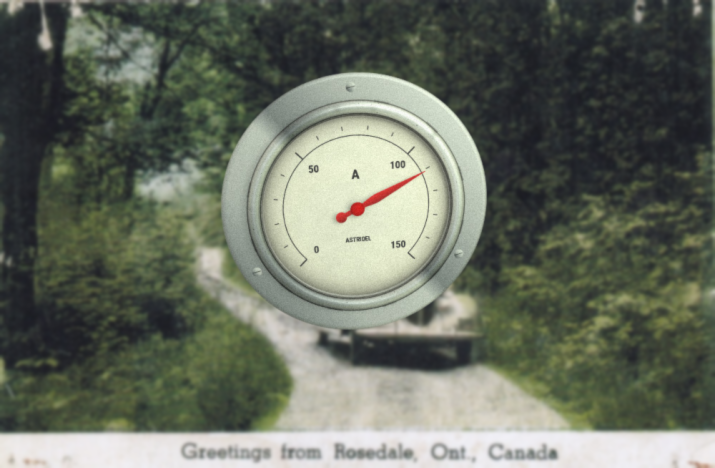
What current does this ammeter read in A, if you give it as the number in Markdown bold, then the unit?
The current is **110** A
